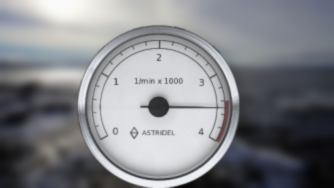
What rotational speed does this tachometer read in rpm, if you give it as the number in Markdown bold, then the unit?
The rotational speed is **3500** rpm
